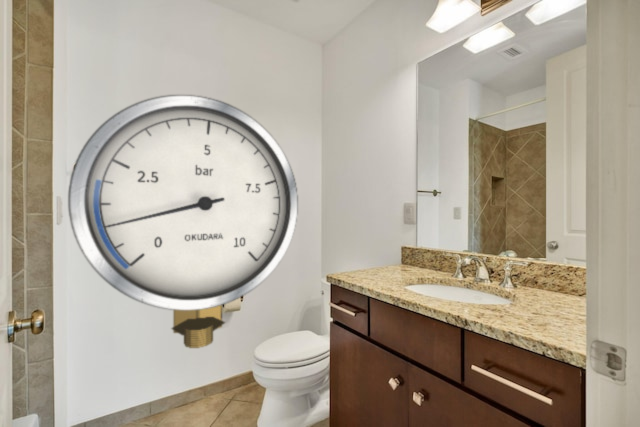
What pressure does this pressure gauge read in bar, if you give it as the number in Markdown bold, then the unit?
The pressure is **1** bar
